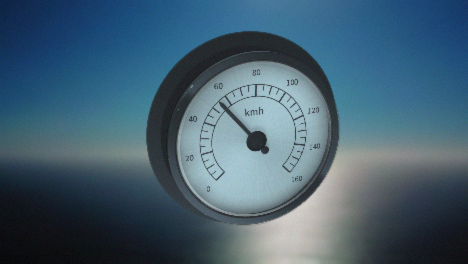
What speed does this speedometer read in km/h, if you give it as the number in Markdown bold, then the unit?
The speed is **55** km/h
